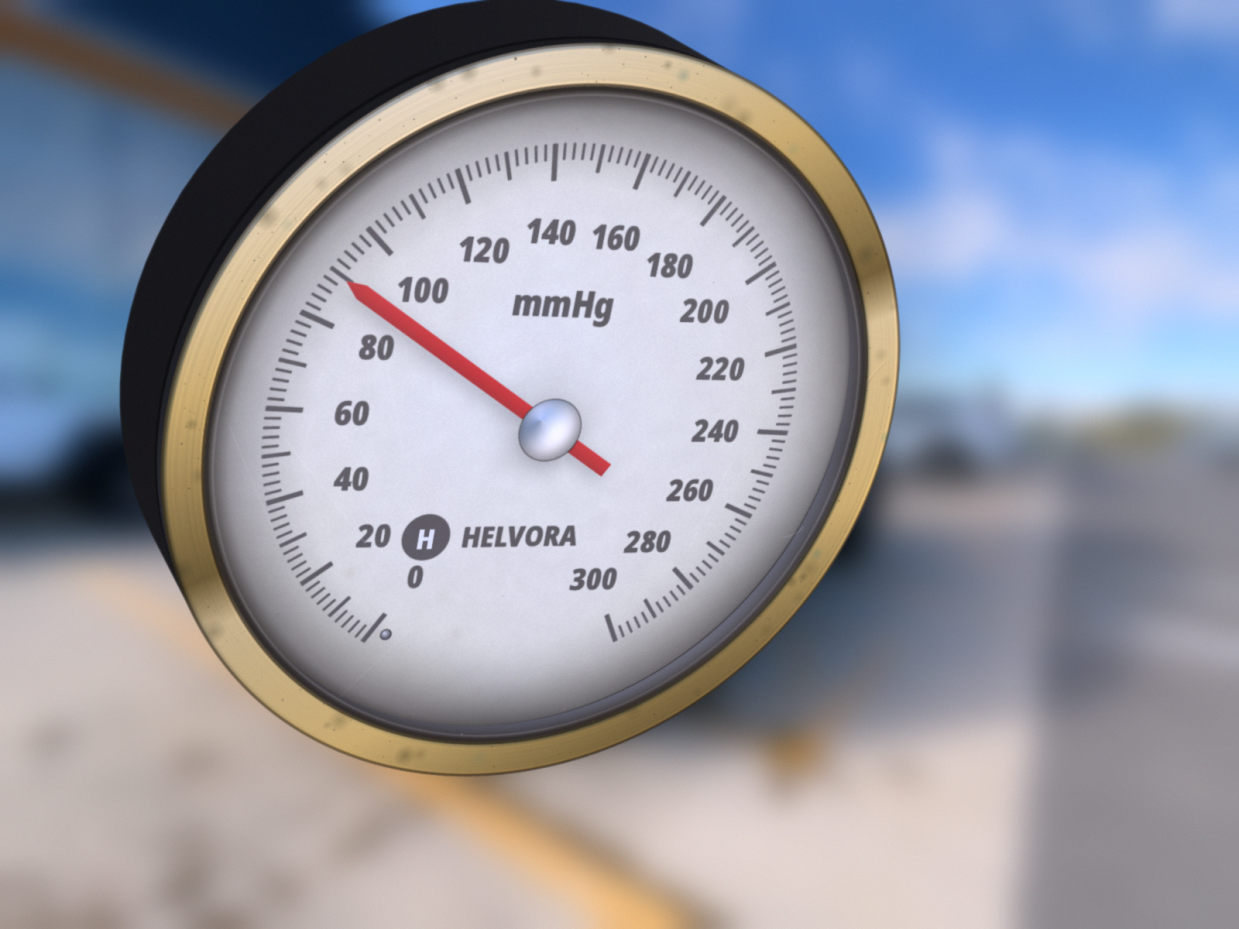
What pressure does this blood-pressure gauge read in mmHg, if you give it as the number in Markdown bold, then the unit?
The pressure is **90** mmHg
